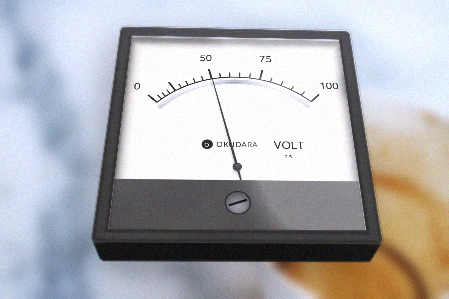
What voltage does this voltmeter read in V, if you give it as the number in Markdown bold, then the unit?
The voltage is **50** V
